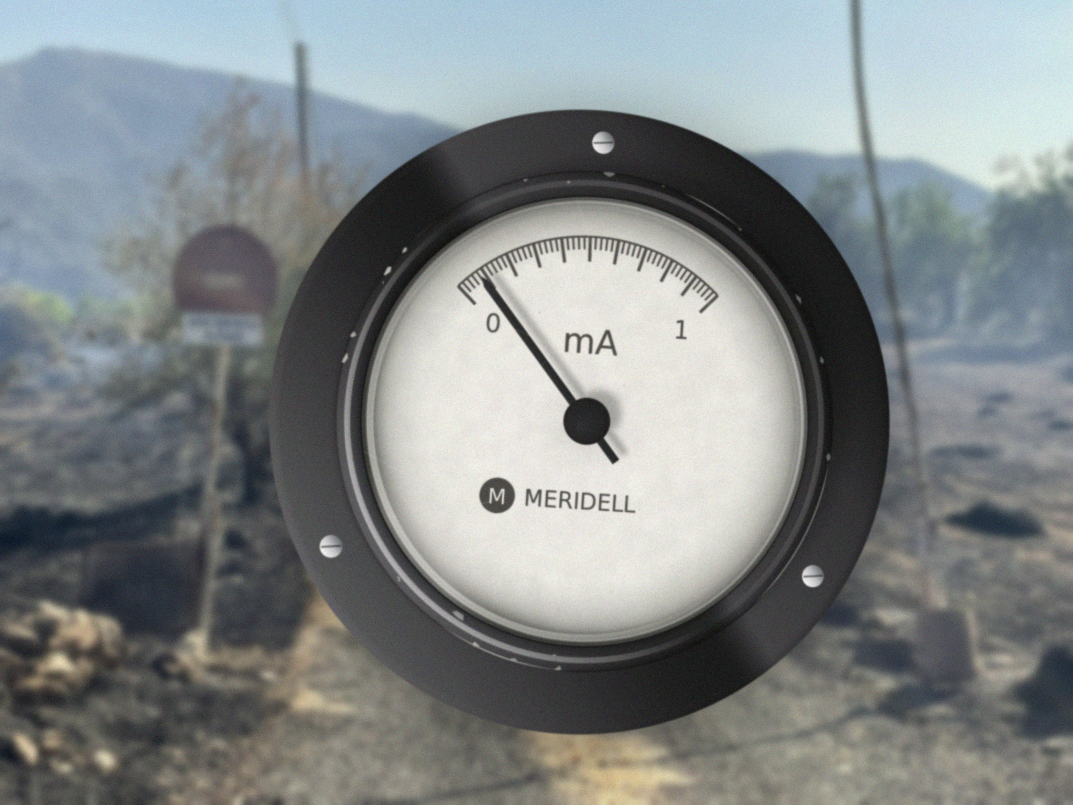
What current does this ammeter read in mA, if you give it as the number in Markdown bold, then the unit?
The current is **0.08** mA
